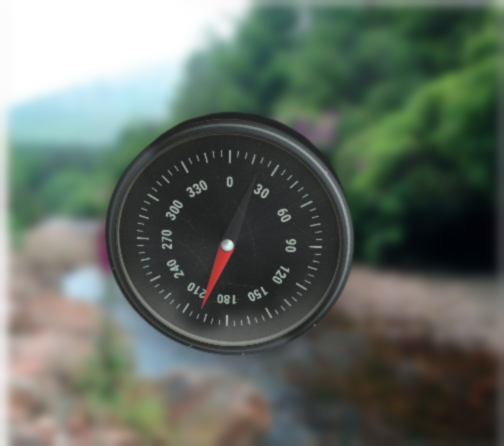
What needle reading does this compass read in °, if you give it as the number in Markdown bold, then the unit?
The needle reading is **200** °
